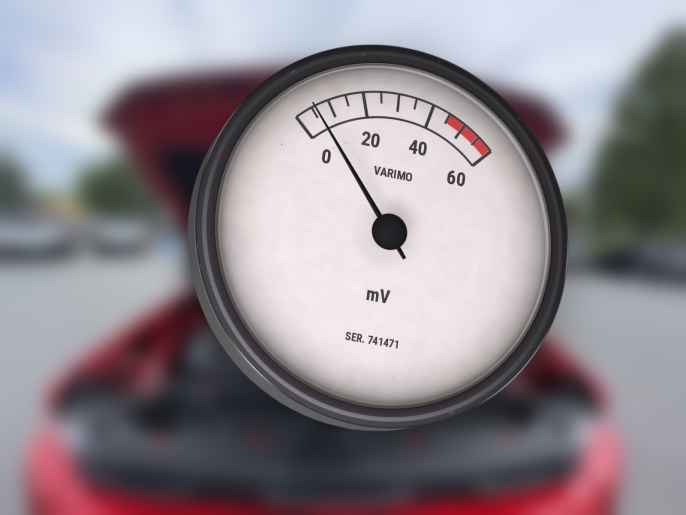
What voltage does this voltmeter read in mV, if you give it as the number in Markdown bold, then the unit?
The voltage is **5** mV
